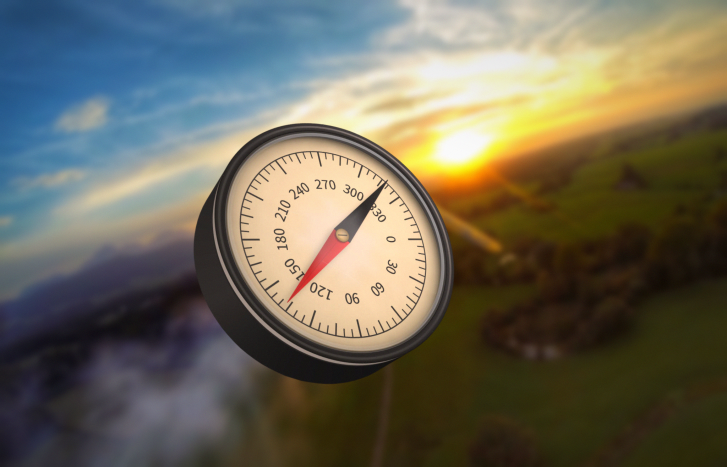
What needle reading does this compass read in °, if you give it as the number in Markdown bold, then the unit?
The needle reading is **137.5** °
